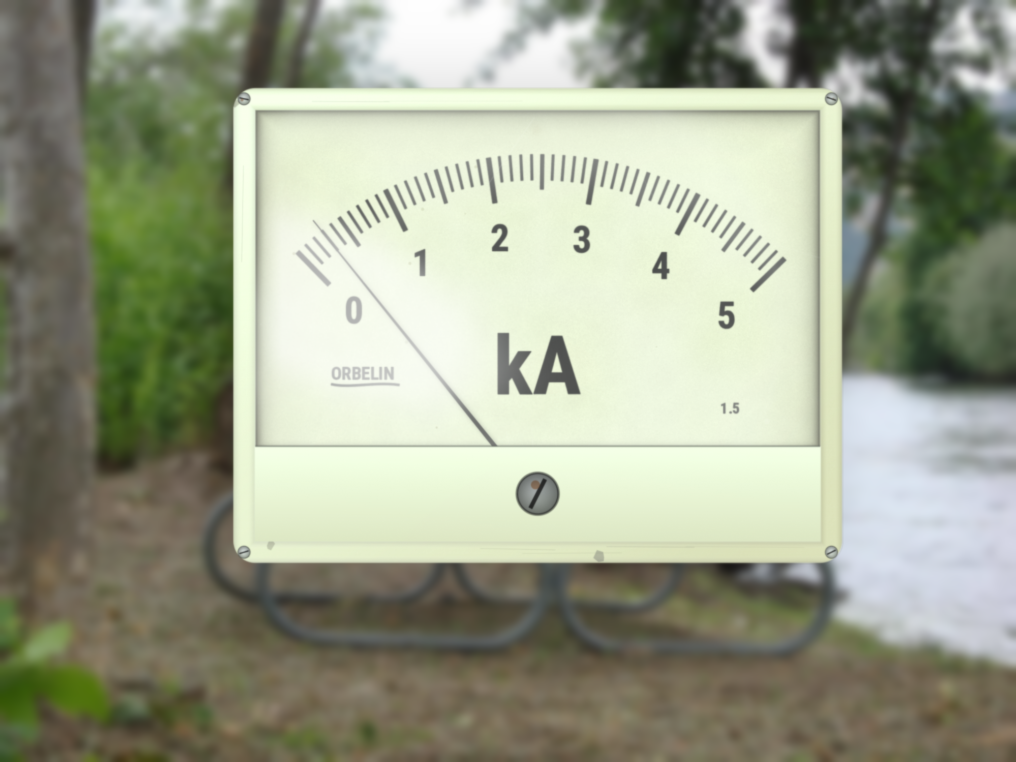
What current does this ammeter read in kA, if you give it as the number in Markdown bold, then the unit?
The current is **0.3** kA
